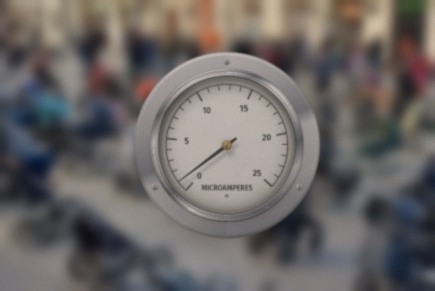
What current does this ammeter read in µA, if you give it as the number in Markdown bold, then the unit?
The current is **1** µA
